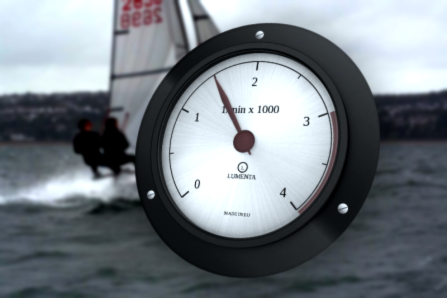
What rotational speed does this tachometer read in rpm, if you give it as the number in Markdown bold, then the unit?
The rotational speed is **1500** rpm
